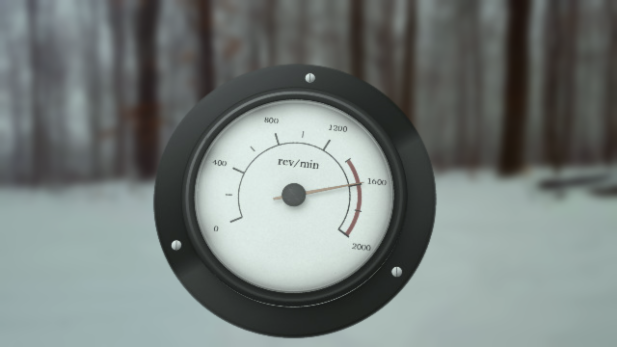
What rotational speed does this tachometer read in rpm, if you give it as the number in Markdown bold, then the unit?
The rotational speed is **1600** rpm
